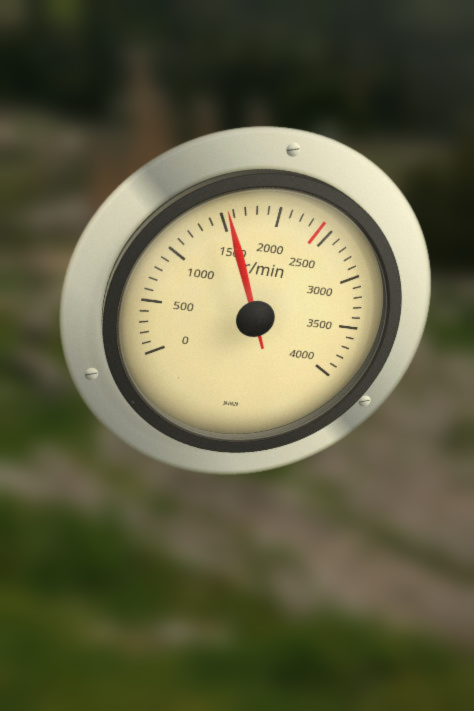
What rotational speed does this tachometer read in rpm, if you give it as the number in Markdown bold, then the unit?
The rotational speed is **1550** rpm
